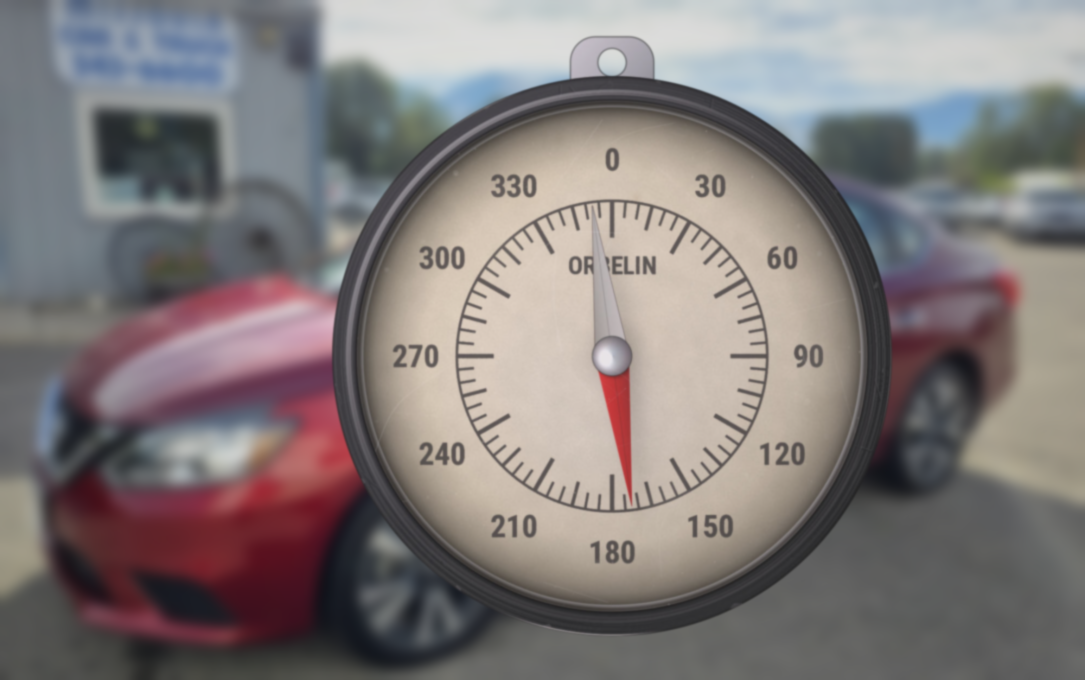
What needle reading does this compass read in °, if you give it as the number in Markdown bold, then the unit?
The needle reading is **172.5** °
